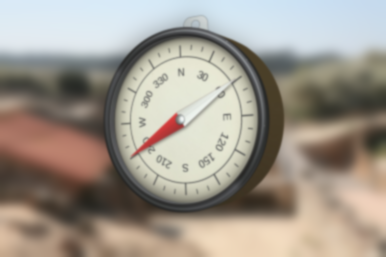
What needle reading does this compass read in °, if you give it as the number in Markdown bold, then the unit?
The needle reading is **240** °
